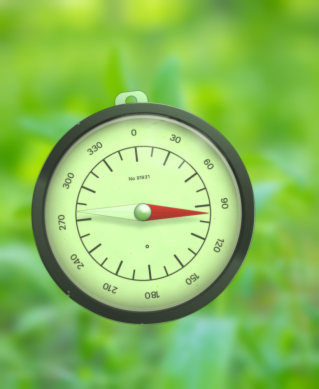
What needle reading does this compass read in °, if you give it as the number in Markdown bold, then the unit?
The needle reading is **97.5** °
